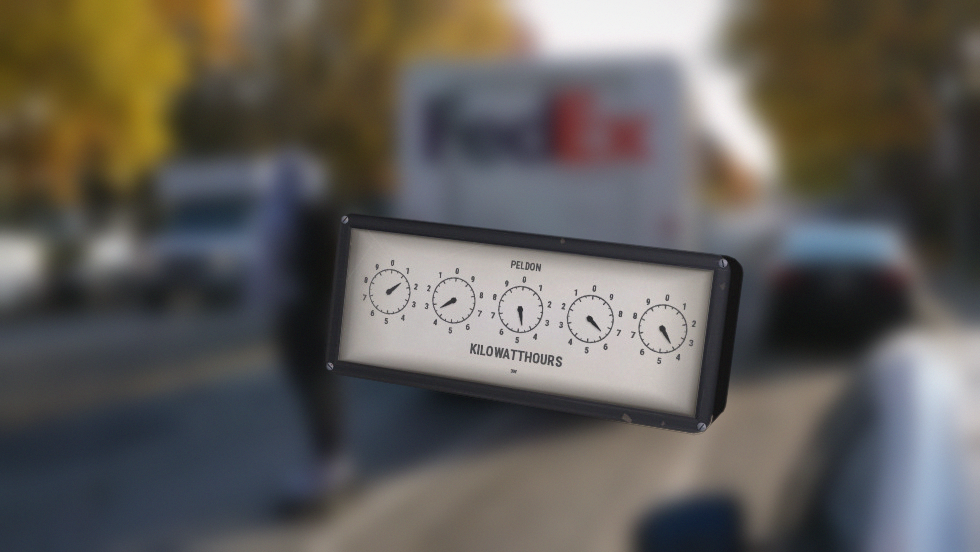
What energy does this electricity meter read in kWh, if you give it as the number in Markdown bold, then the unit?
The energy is **13464** kWh
